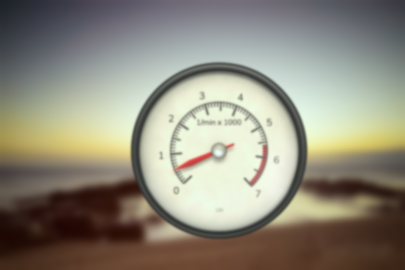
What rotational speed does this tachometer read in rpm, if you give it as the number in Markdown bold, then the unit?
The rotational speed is **500** rpm
